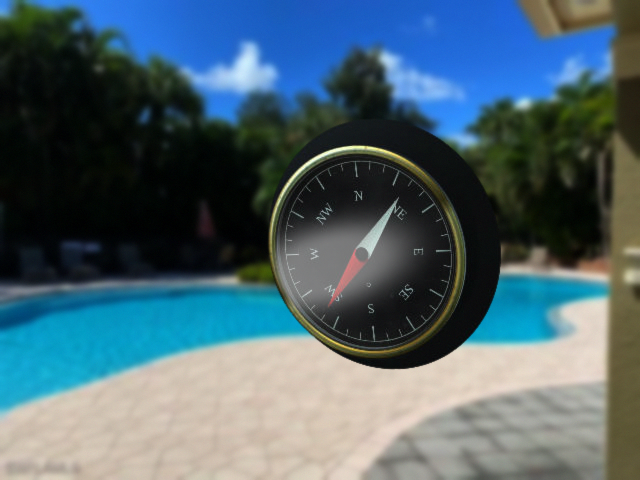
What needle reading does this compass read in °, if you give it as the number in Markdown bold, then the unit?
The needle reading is **220** °
